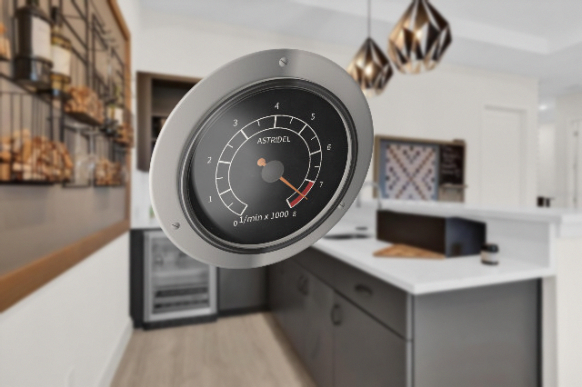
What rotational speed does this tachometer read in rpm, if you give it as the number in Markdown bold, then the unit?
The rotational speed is **7500** rpm
